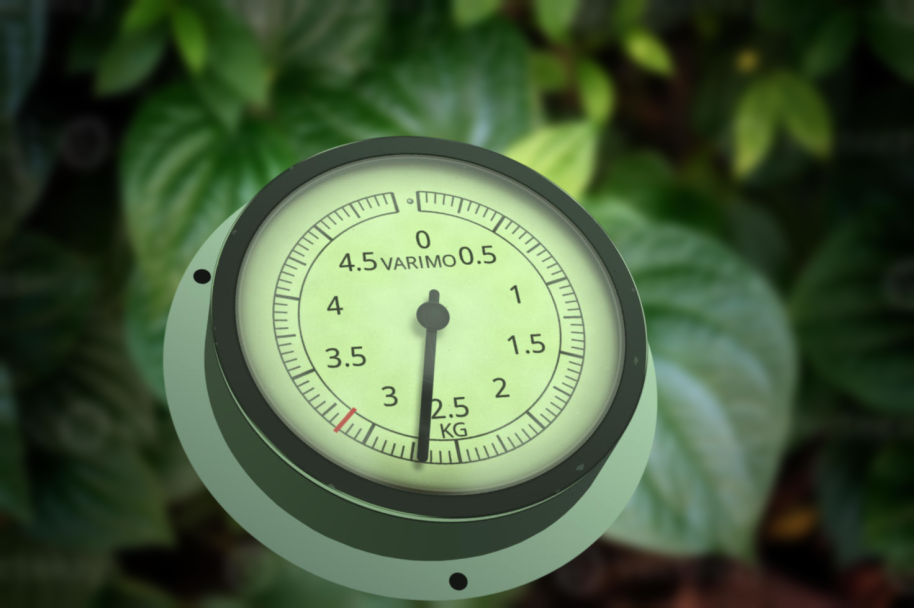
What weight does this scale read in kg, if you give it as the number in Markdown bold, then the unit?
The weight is **2.7** kg
